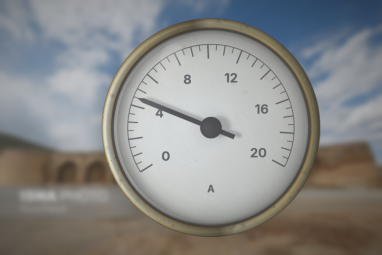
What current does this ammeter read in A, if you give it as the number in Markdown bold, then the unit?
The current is **4.5** A
